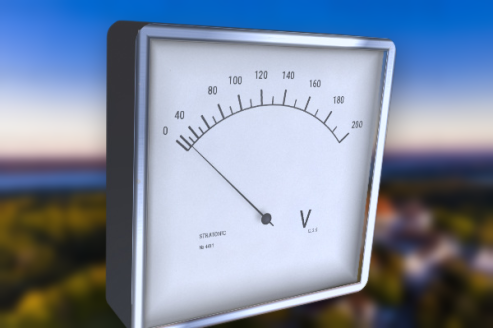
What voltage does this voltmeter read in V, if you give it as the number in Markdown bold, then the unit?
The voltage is **20** V
